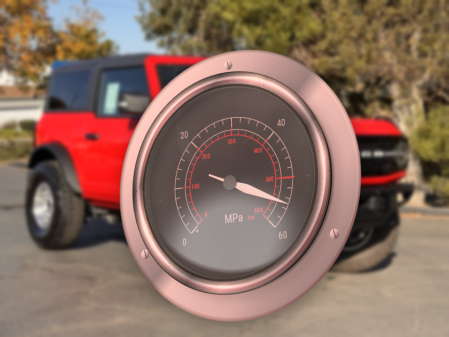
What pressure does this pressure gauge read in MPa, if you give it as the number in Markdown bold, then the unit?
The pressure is **55** MPa
